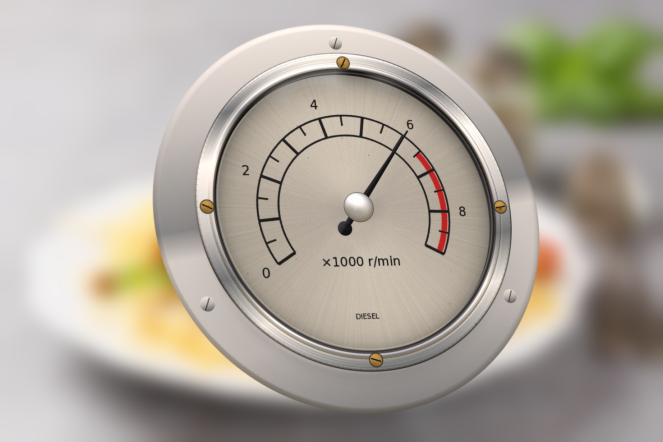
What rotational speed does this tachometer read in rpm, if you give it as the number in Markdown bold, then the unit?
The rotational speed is **6000** rpm
